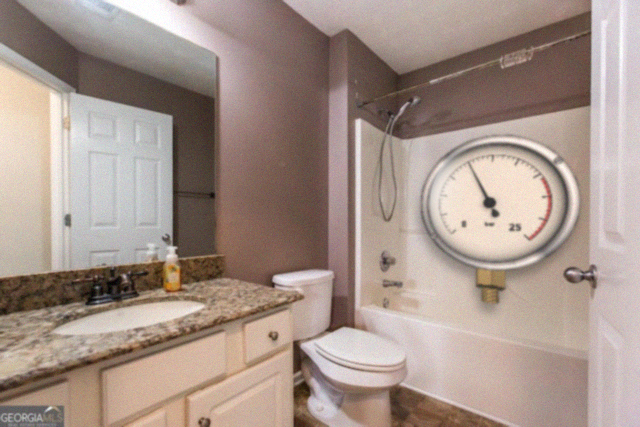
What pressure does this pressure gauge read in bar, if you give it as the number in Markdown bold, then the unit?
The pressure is **10** bar
